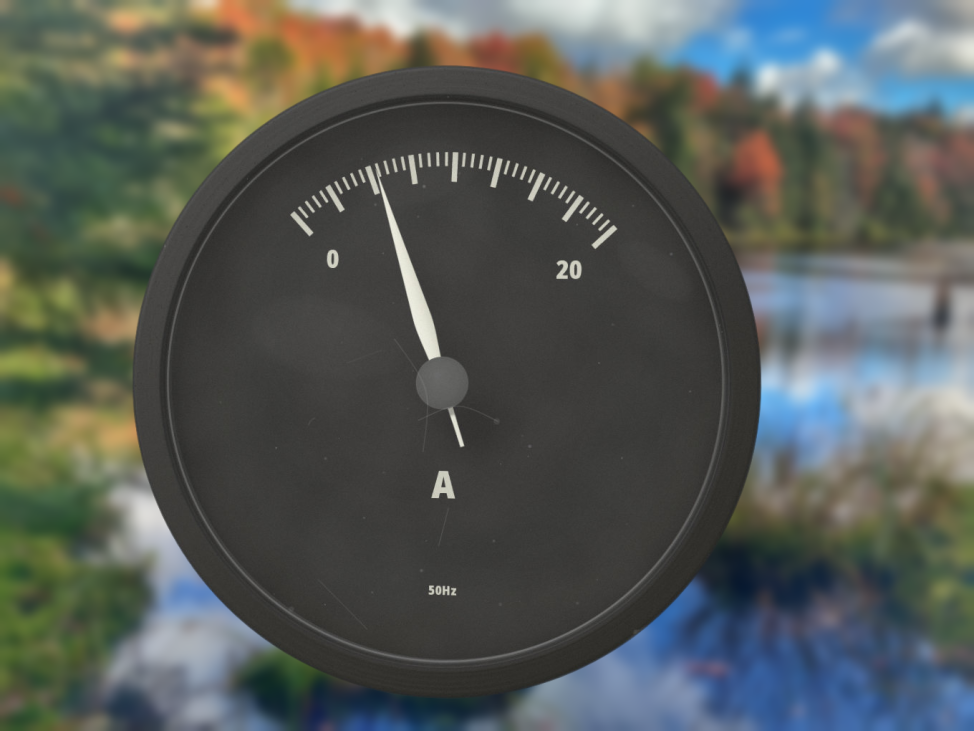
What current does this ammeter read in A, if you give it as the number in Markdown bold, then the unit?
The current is **5.5** A
